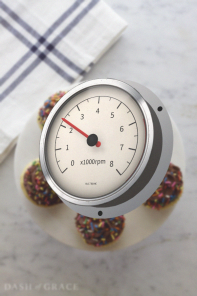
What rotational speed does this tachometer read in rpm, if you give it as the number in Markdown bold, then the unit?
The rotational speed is **2250** rpm
